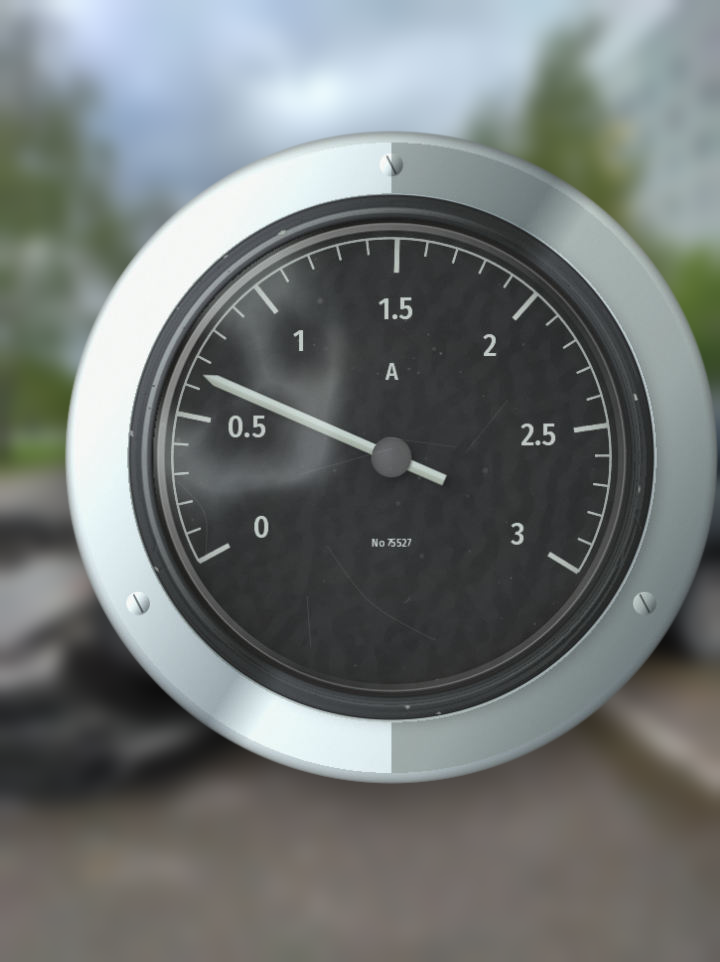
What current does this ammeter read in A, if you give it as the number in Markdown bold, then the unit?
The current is **0.65** A
